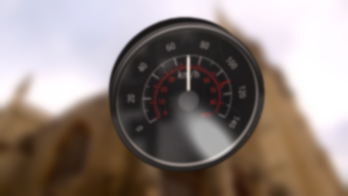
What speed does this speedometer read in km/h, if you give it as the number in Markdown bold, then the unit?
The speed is **70** km/h
